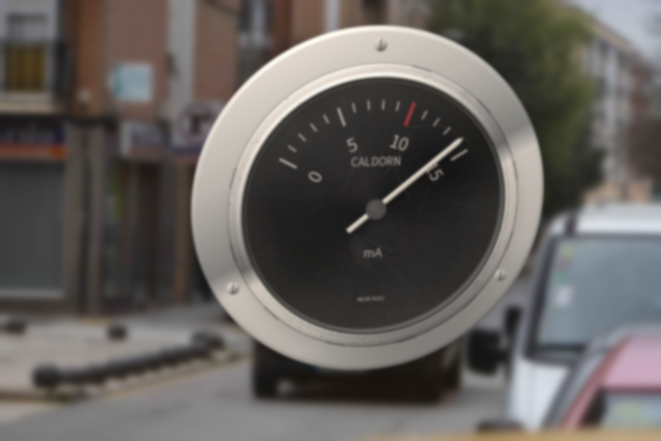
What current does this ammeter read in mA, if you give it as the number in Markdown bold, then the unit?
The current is **14** mA
